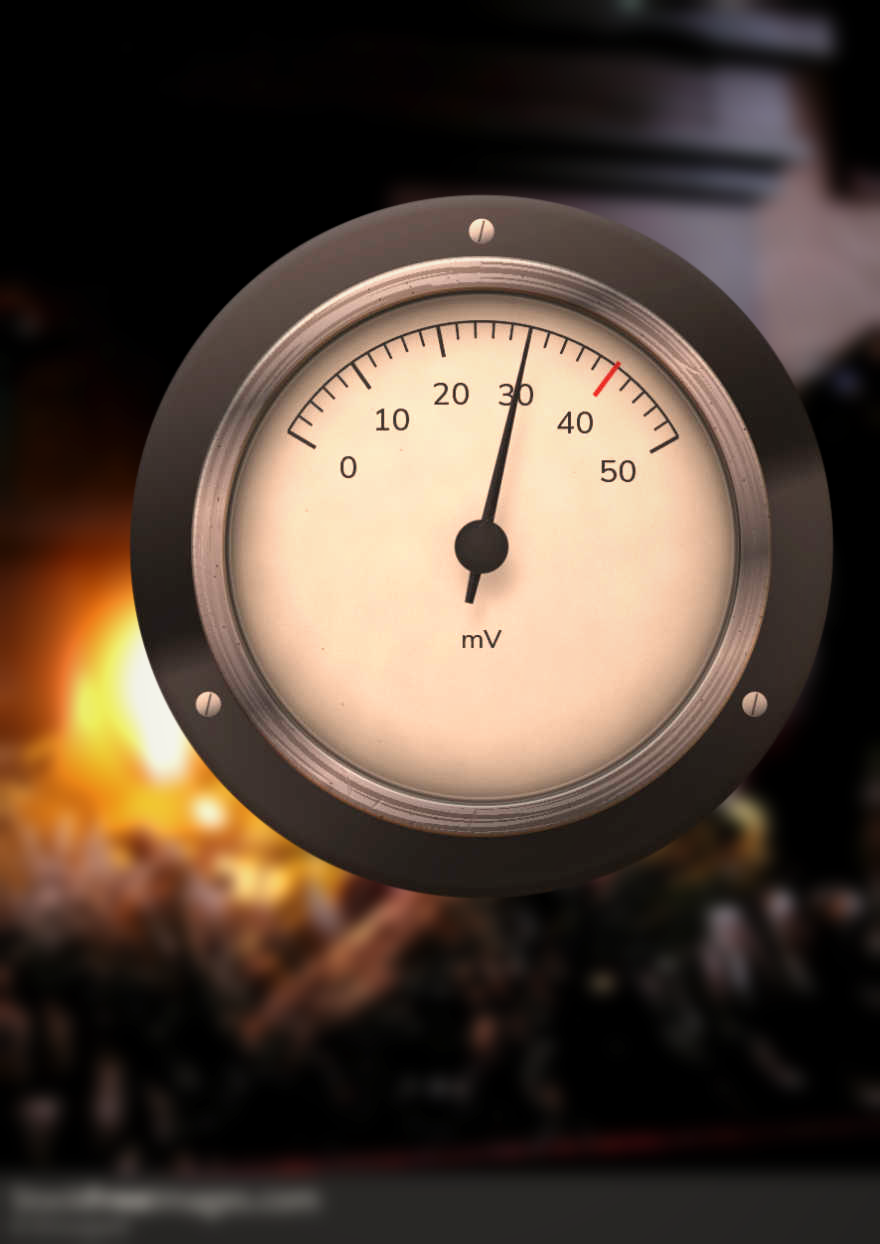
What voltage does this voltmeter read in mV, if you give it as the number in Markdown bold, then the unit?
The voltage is **30** mV
